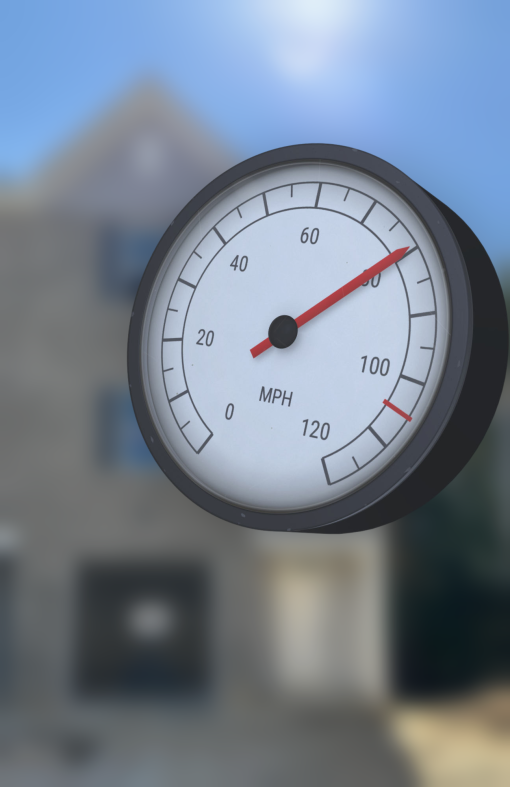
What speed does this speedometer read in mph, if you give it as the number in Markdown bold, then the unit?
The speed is **80** mph
